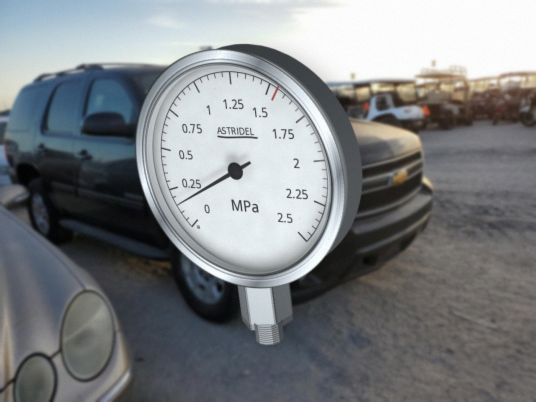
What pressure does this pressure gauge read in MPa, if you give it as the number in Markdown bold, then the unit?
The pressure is **0.15** MPa
